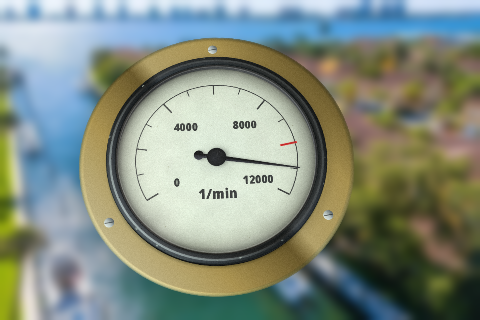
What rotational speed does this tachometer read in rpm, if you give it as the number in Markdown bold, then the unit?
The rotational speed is **11000** rpm
